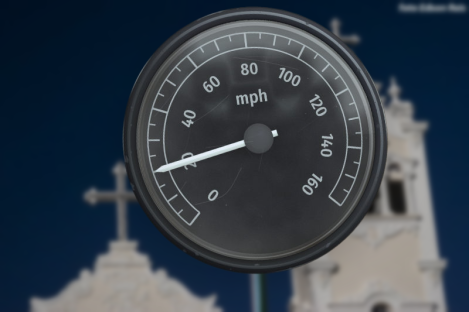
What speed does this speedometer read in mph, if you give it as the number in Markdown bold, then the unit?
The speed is **20** mph
